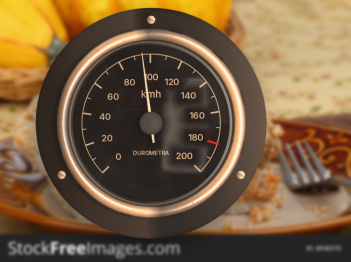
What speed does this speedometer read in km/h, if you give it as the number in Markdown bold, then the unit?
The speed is **95** km/h
